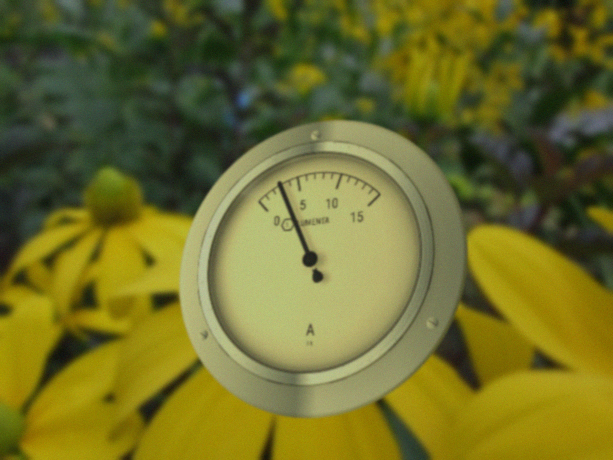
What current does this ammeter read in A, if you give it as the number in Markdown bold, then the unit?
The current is **3** A
